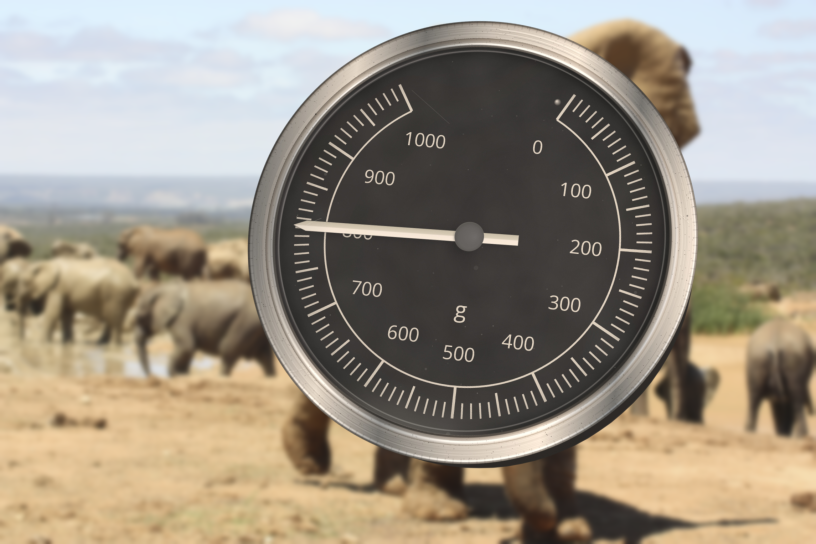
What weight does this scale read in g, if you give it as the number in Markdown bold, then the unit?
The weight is **800** g
